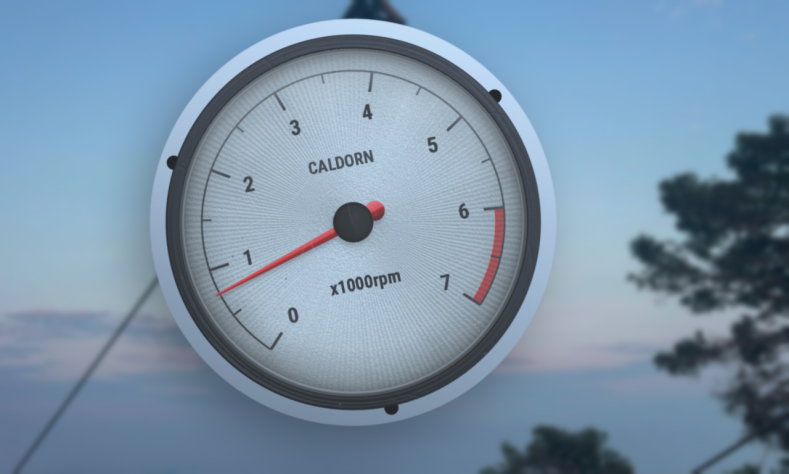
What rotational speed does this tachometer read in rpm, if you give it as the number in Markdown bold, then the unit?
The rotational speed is **750** rpm
